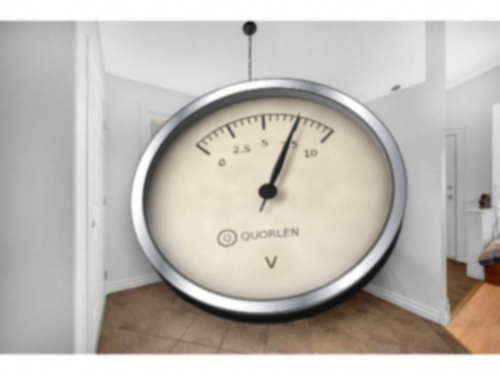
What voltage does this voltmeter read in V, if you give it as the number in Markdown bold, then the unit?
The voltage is **7.5** V
